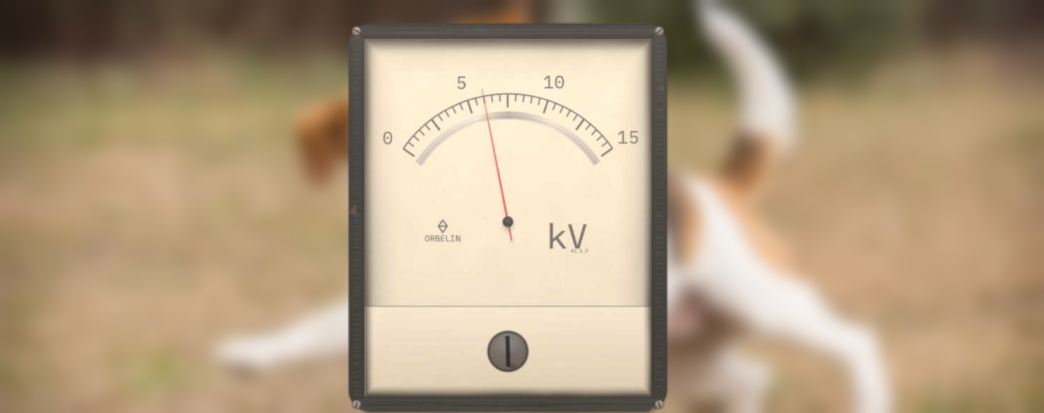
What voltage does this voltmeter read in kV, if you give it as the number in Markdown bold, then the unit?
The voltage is **6** kV
